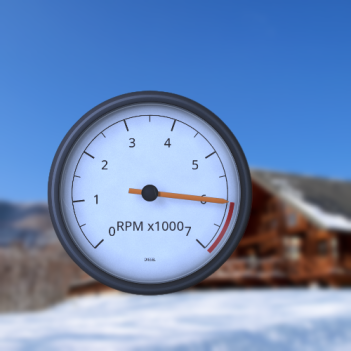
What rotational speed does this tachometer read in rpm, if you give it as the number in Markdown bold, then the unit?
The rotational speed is **6000** rpm
